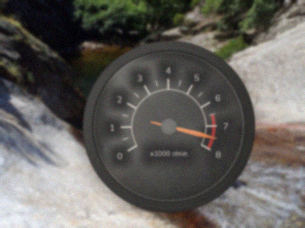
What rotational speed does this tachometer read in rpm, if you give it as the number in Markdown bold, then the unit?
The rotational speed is **7500** rpm
